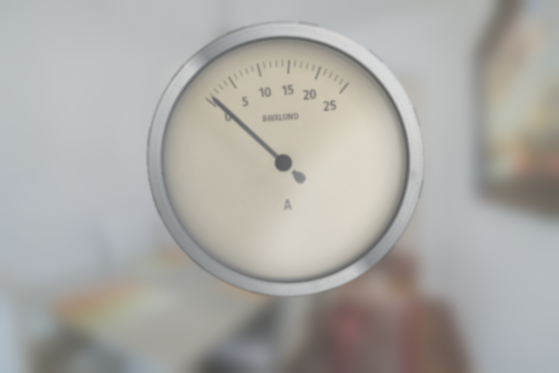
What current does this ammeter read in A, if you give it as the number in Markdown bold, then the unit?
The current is **1** A
